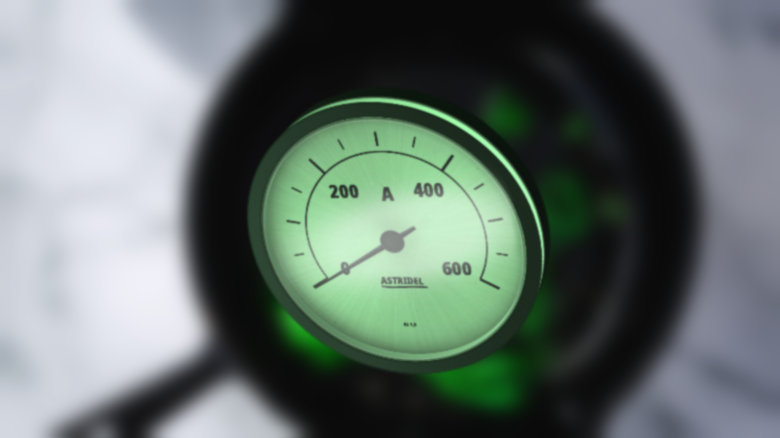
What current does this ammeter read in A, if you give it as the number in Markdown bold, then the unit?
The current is **0** A
